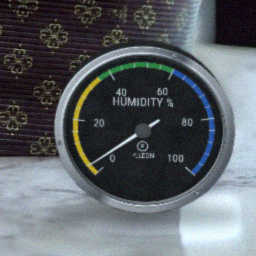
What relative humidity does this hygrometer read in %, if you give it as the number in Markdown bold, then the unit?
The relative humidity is **4** %
